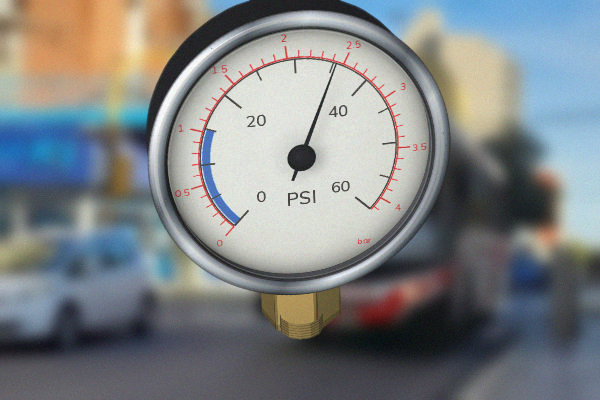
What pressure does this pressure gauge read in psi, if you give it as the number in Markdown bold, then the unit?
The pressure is **35** psi
